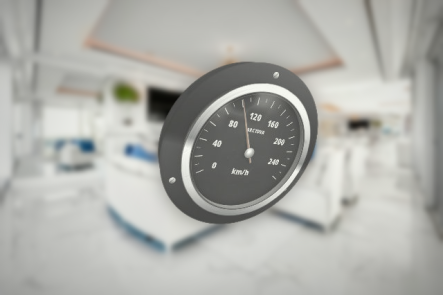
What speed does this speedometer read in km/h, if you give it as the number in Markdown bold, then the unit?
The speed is **100** km/h
